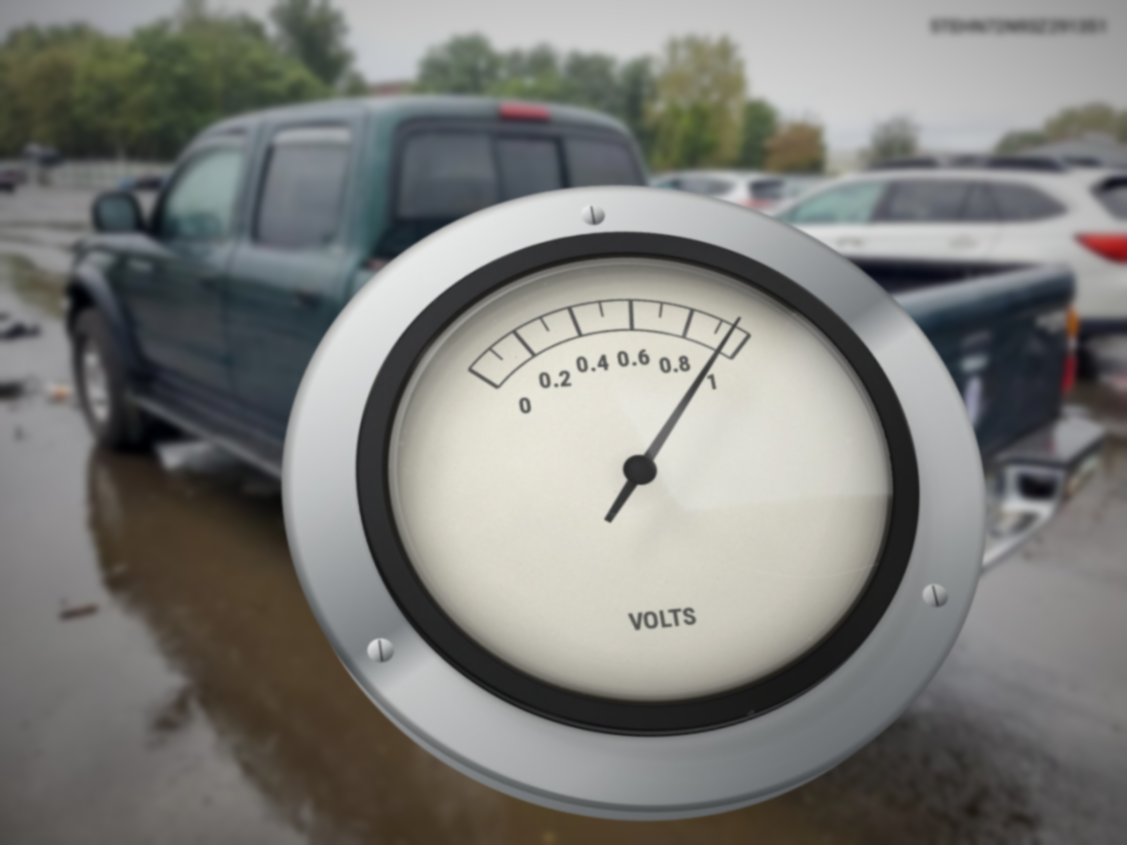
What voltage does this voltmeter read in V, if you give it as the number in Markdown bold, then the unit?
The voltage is **0.95** V
